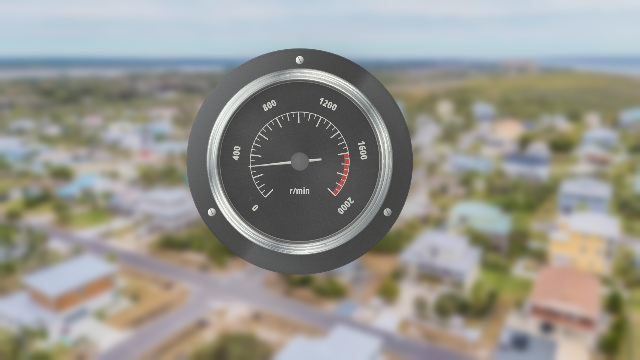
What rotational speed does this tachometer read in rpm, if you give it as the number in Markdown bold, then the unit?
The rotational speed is **300** rpm
